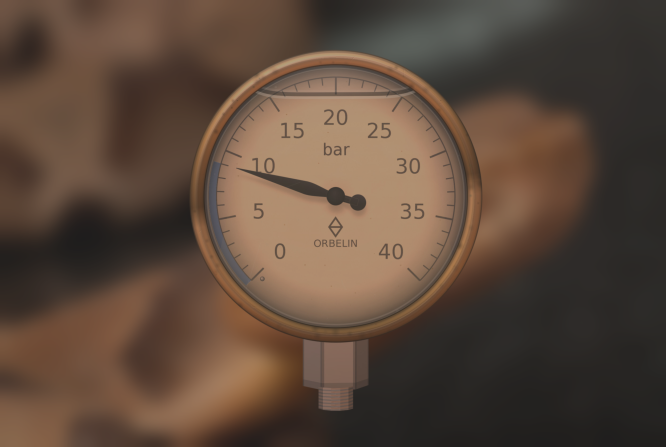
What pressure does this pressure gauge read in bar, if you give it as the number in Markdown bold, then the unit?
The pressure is **9** bar
